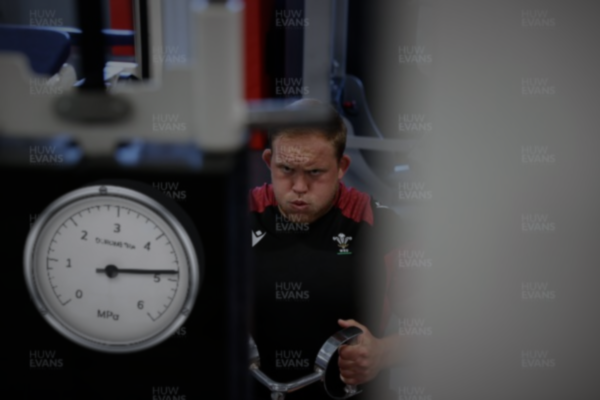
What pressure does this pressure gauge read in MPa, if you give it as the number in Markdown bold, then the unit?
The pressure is **4.8** MPa
